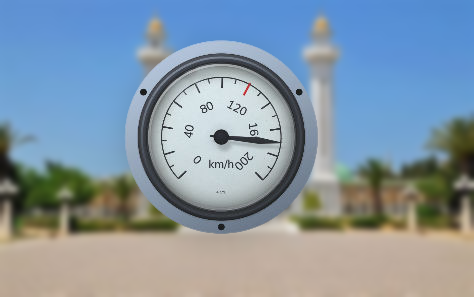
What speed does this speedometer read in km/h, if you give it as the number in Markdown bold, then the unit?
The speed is **170** km/h
